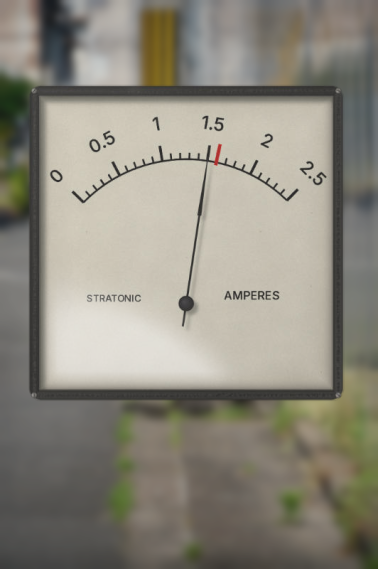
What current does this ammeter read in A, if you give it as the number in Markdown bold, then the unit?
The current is **1.5** A
